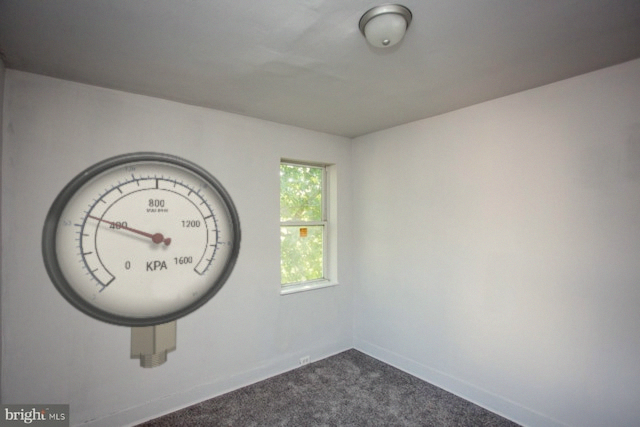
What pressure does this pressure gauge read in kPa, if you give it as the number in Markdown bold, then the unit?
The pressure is **400** kPa
